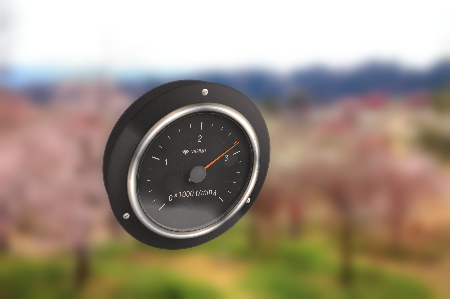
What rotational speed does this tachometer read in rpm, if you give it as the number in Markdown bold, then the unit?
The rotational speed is **2800** rpm
